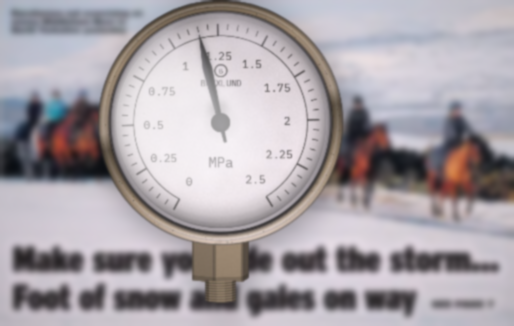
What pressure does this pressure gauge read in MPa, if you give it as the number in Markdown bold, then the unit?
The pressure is **1.15** MPa
